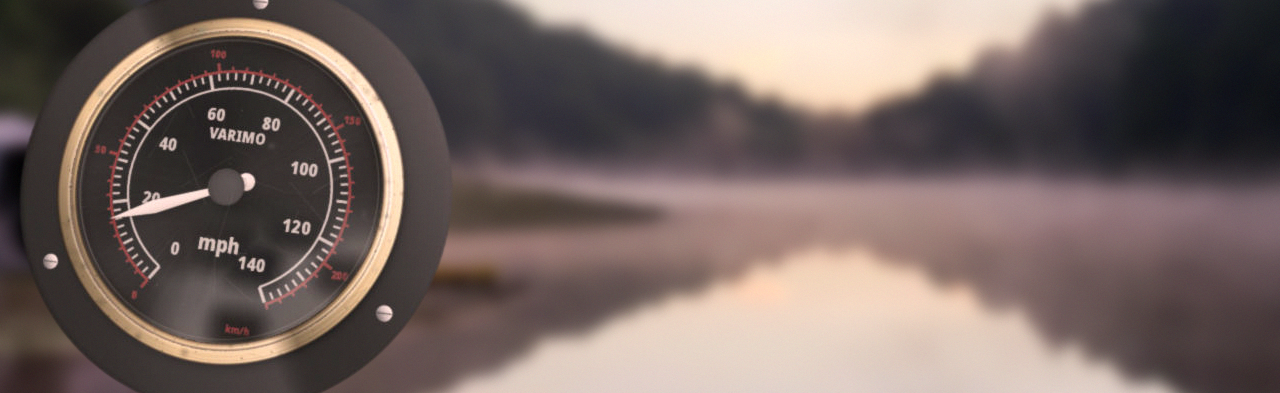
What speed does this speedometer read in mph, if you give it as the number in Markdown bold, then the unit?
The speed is **16** mph
